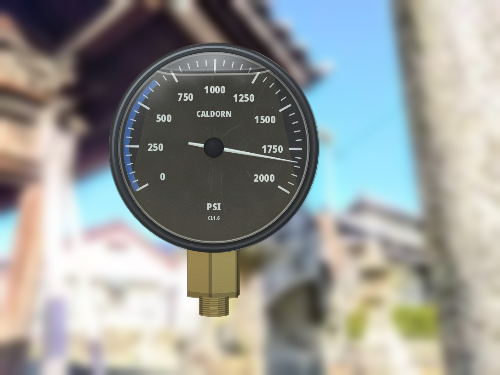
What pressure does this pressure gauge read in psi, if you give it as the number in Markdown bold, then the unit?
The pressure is **1825** psi
